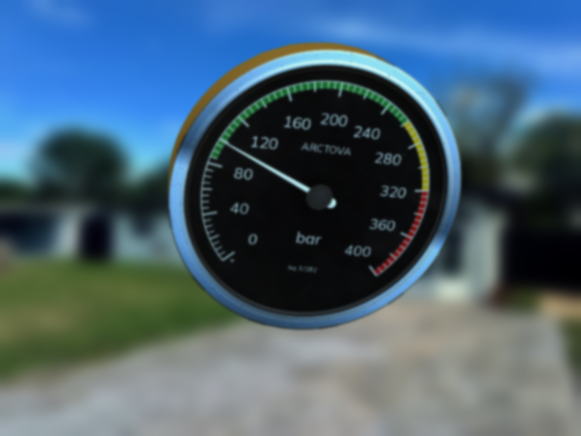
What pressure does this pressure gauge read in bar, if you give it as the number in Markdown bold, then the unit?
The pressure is **100** bar
